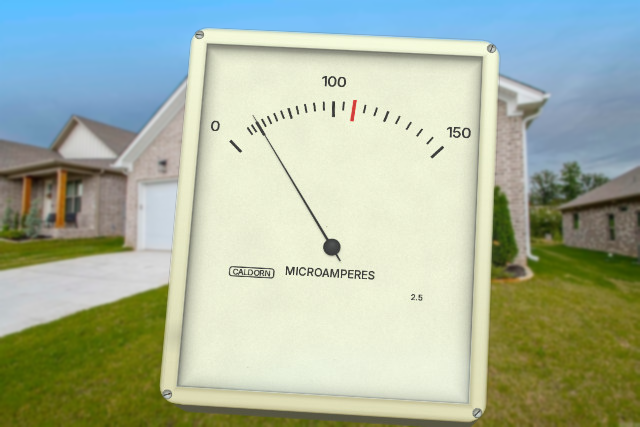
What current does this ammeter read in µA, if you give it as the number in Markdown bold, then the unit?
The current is **50** µA
